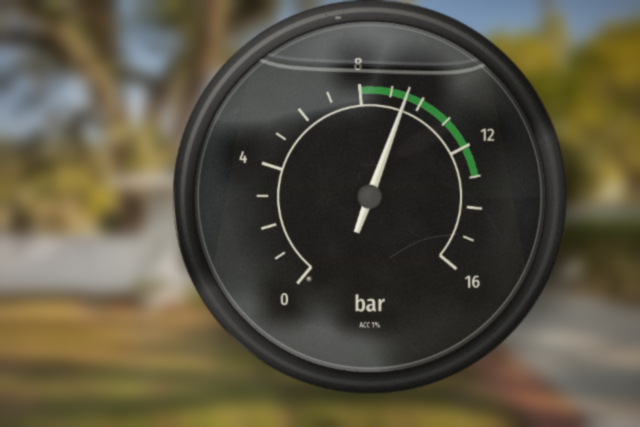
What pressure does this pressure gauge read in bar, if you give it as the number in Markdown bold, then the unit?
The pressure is **9.5** bar
